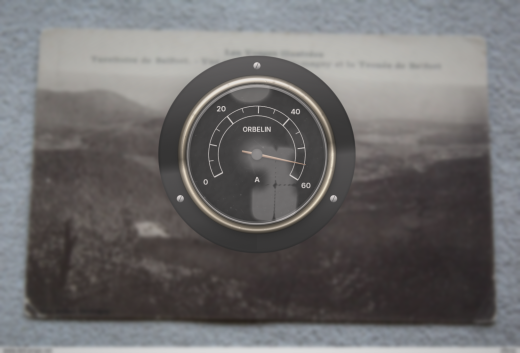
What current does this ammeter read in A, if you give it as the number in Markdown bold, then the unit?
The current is **55** A
